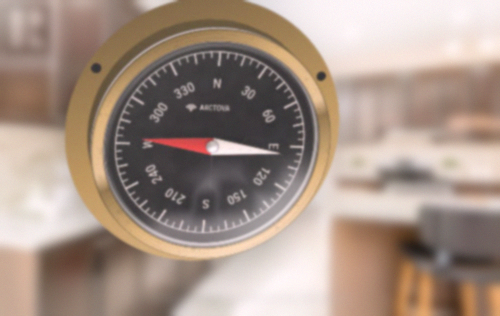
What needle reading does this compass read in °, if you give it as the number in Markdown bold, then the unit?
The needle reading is **275** °
